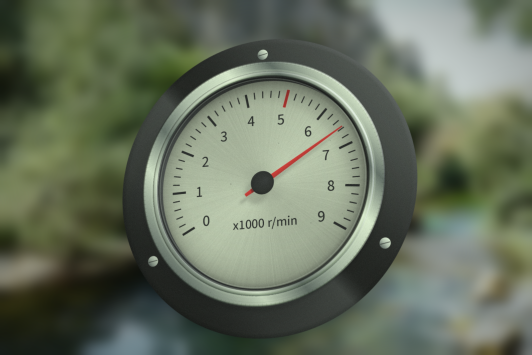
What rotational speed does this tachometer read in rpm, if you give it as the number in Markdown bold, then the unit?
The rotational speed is **6600** rpm
